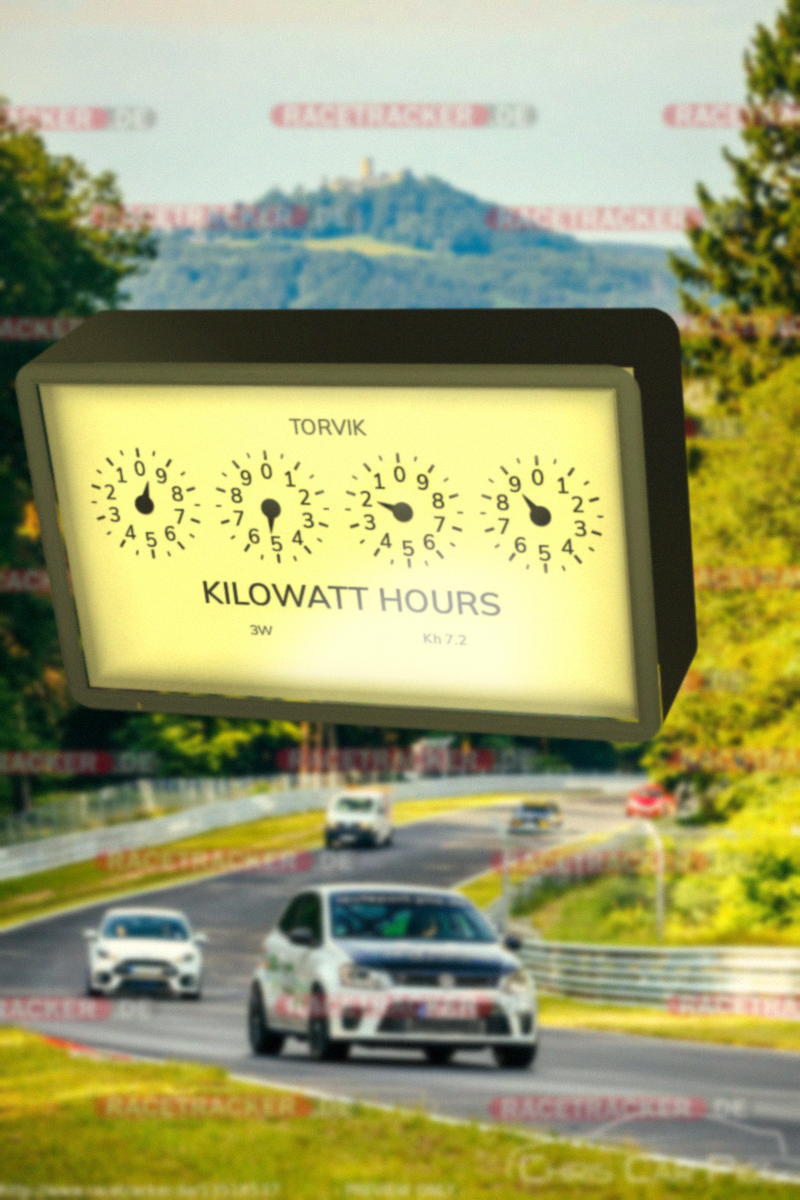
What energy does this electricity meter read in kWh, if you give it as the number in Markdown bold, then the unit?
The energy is **9519** kWh
